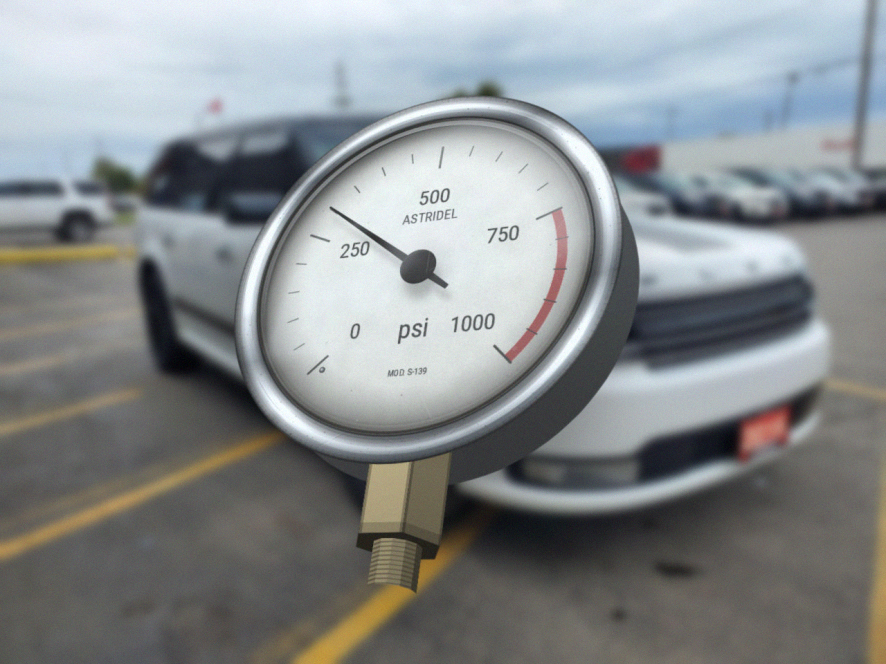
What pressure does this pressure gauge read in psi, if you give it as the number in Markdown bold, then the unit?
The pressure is **300** psi
